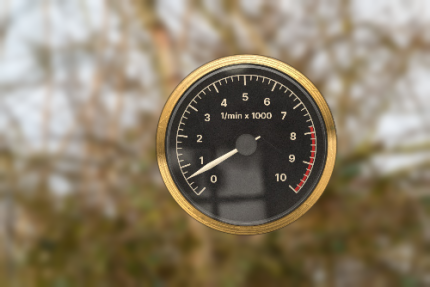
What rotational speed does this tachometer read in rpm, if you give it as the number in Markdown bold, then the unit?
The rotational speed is **600** rpm
